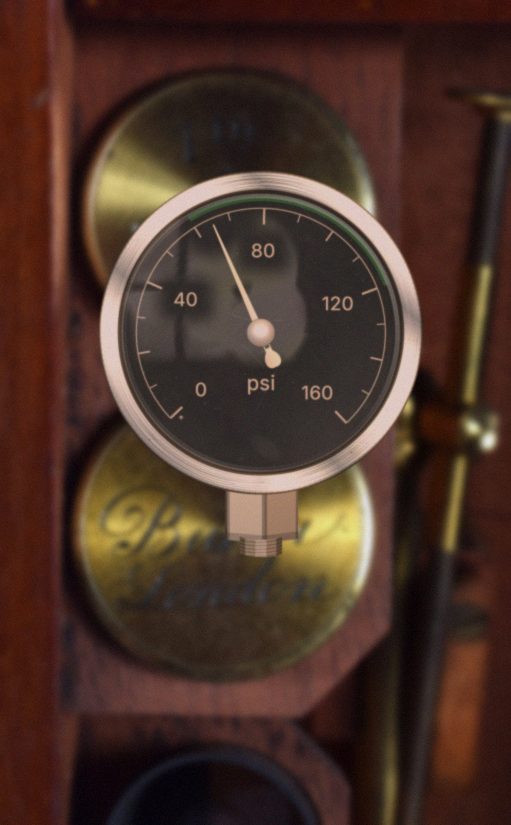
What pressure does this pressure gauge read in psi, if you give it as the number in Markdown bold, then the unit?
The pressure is **65** psi
